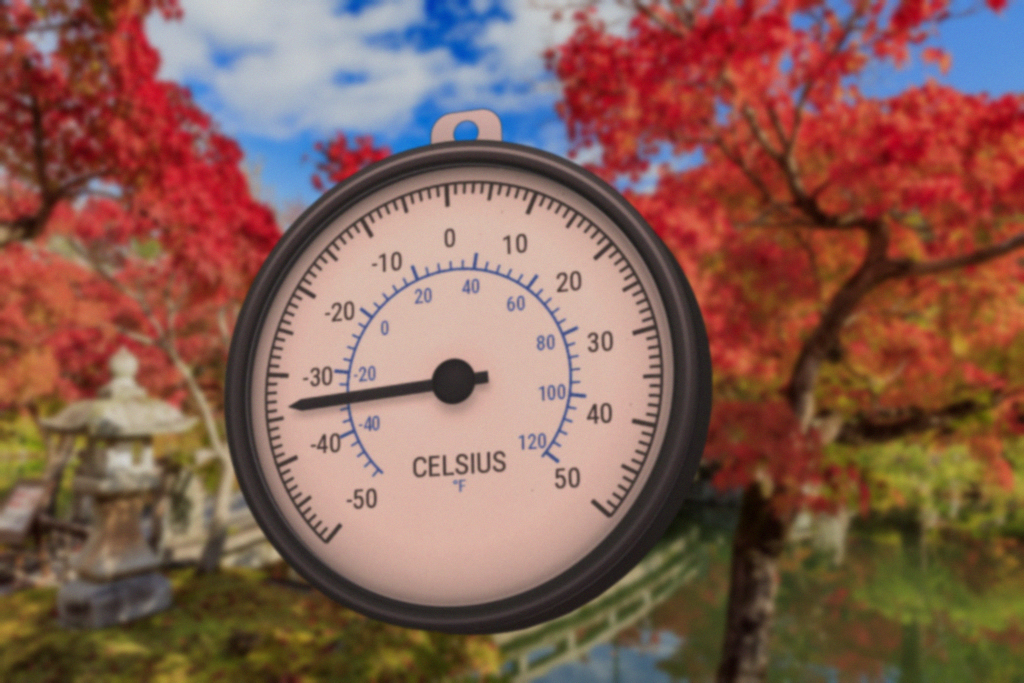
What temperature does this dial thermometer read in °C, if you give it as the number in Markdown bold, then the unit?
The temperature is **-34** °C
